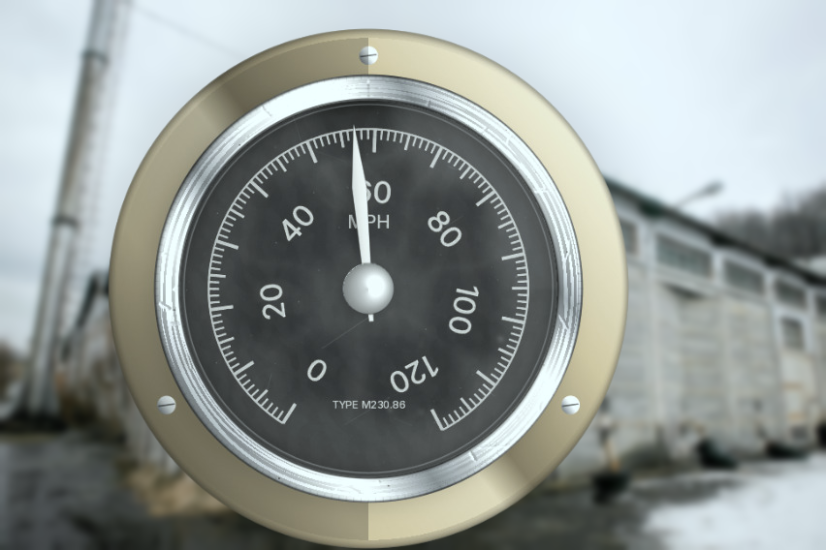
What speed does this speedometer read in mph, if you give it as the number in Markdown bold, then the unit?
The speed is **57** mph
